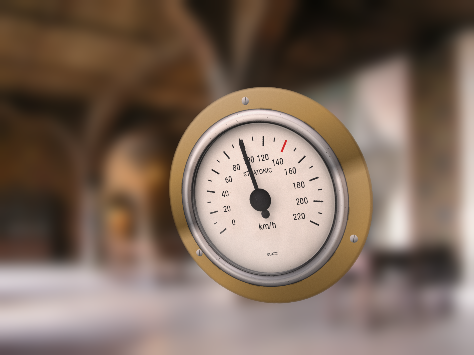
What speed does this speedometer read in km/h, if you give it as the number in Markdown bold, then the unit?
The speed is **100** km/h
